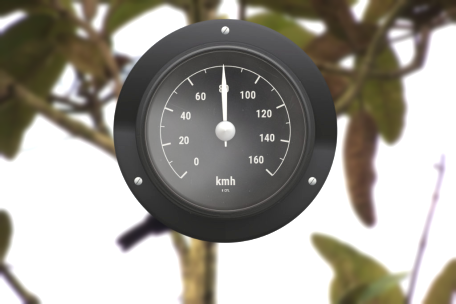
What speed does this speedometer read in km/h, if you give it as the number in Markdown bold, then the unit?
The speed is **80** km/h
